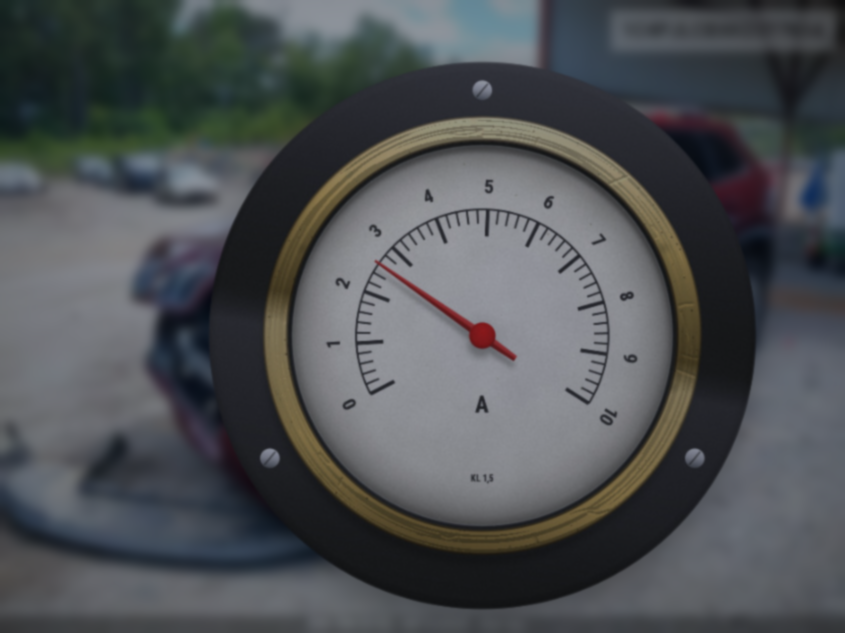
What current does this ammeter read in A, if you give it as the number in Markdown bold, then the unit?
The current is **2.6** A
